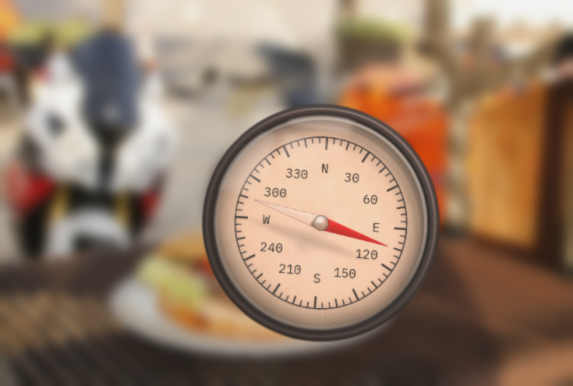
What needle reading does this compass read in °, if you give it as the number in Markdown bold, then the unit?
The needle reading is **105** °
